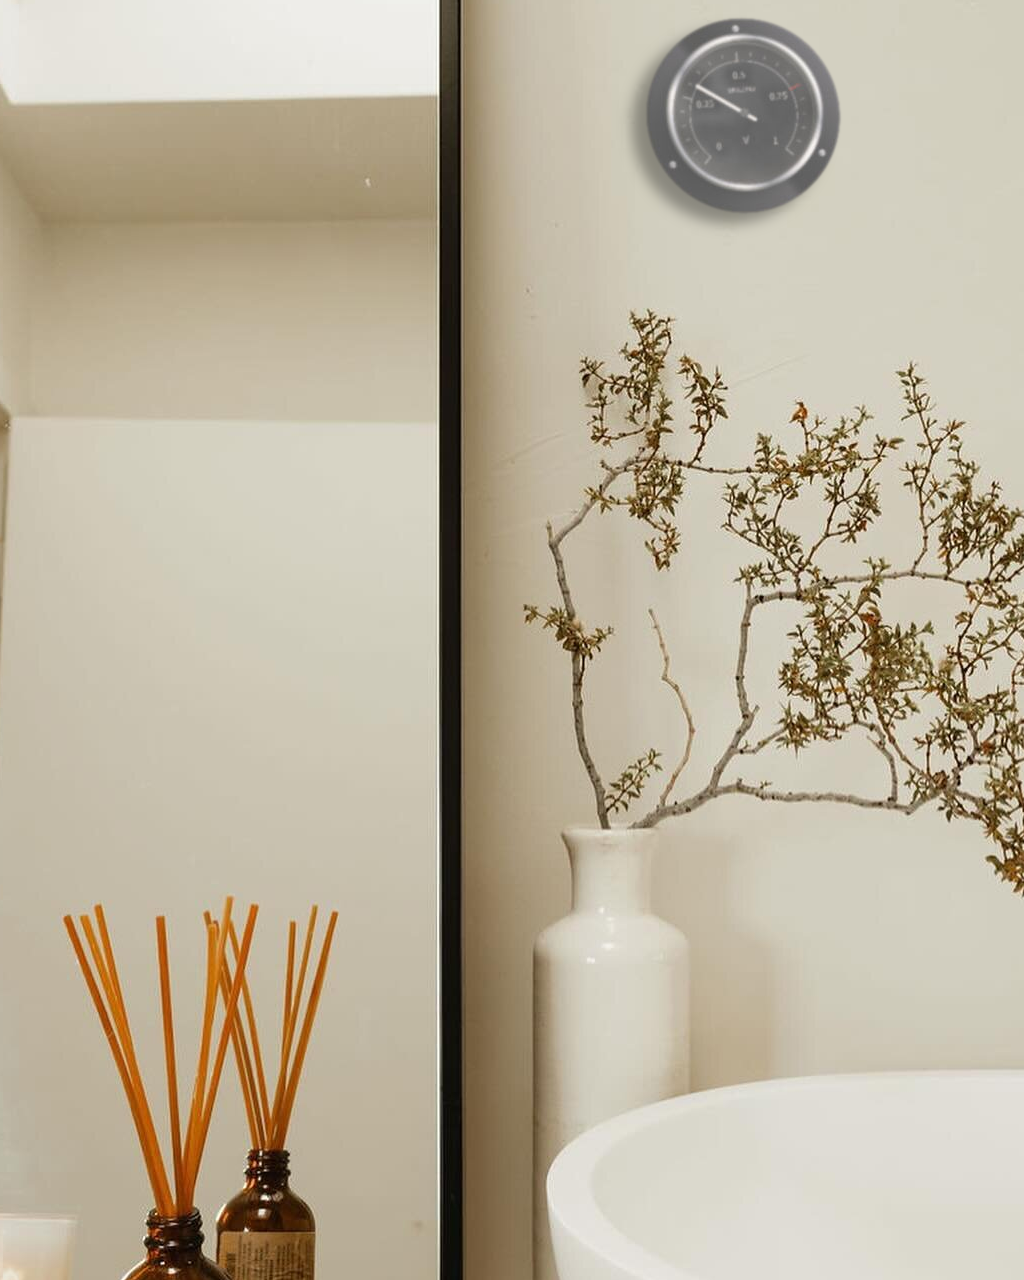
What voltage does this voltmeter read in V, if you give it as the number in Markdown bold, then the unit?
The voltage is **0.3** V
